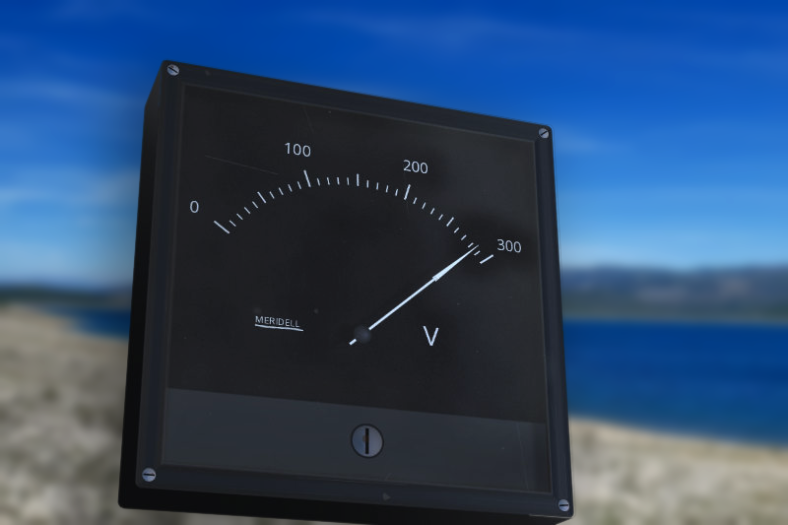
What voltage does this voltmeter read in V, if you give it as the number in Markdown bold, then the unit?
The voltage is **285** V
